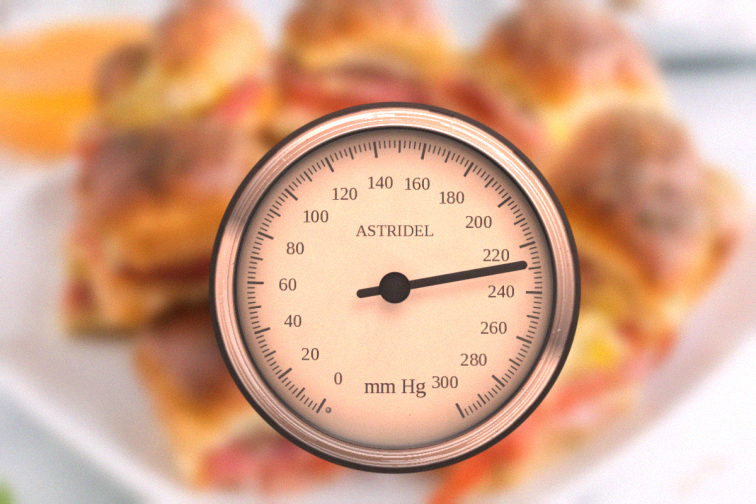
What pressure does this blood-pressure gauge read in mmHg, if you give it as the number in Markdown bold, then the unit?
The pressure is **228** mmHg
